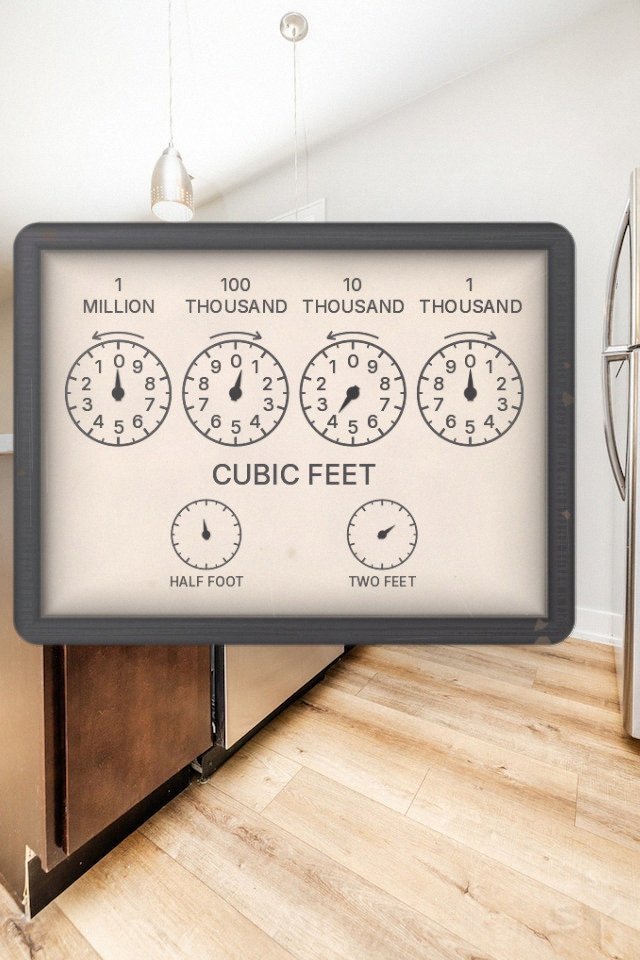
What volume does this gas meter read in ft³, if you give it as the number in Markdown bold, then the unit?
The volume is **4000** ft³
